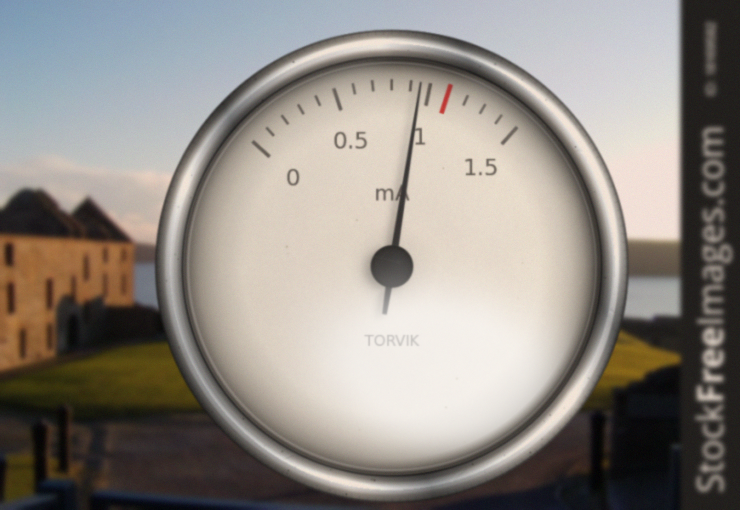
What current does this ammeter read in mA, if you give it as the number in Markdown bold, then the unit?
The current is **0.95** mA
